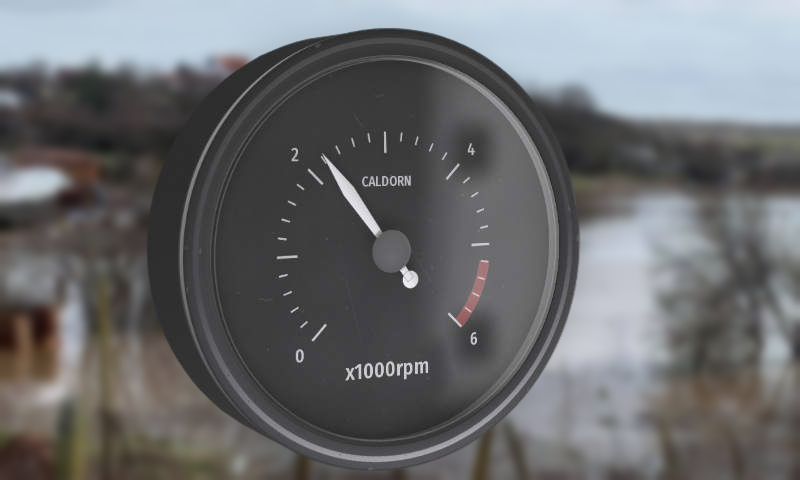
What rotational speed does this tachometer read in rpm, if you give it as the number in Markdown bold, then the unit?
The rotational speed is **2200** rpm
